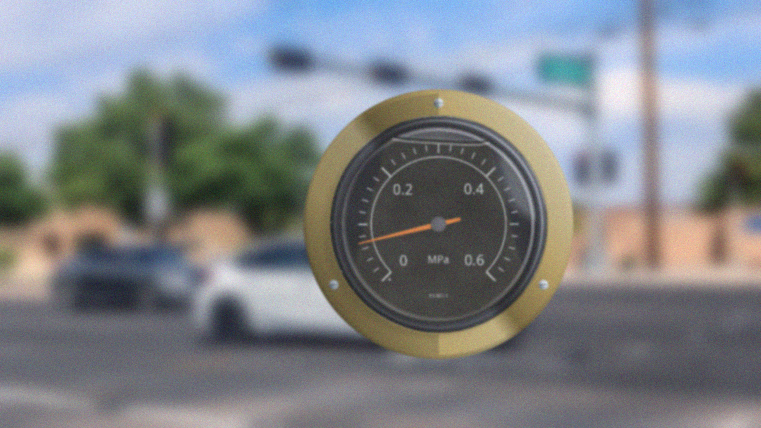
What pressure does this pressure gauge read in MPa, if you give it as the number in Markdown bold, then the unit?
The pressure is **0.07** MPa
